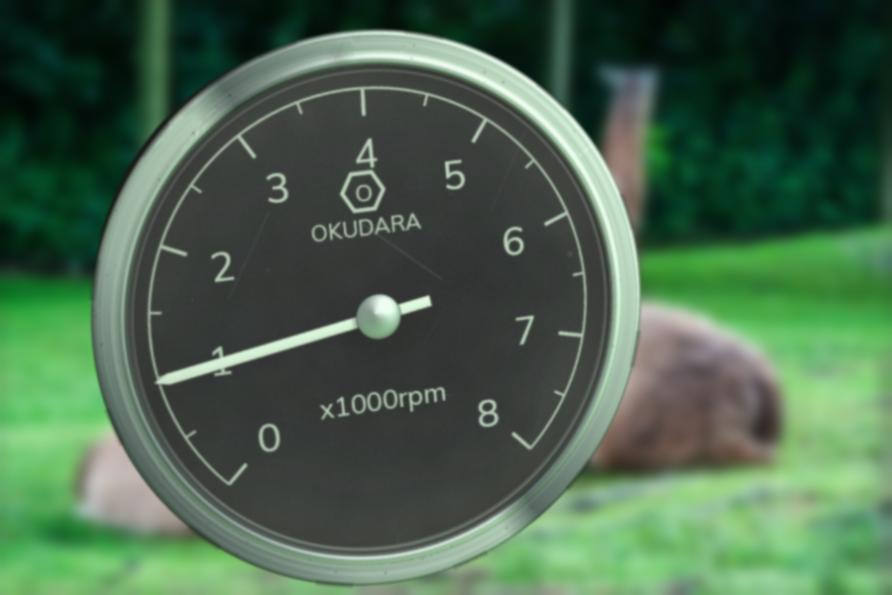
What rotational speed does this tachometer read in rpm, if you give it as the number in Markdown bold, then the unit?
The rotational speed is **1000** rpm
